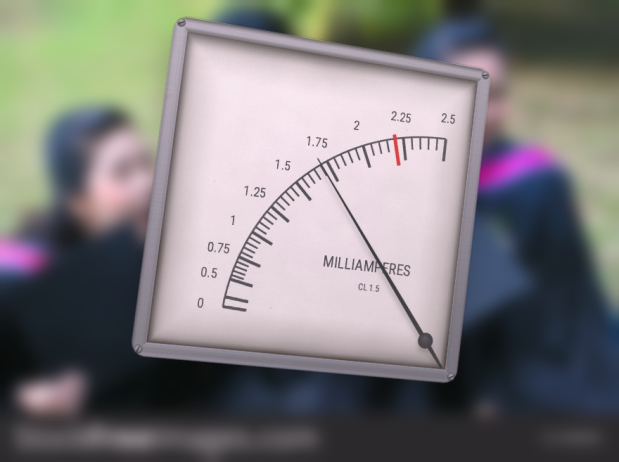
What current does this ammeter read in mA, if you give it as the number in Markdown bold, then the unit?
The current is **1.7** mA
